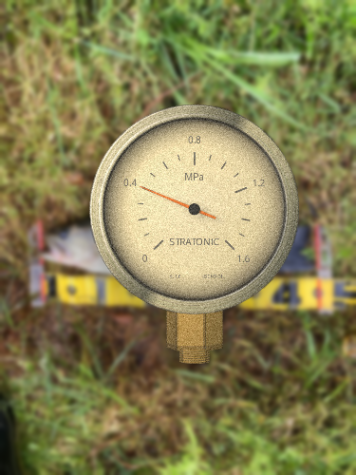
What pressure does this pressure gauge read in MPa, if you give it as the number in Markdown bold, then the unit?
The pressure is **0.4** MPa
